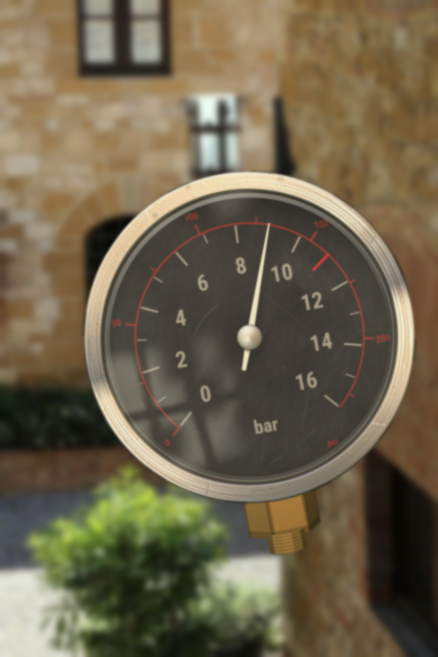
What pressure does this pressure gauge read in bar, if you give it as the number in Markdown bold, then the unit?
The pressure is **9** bar
